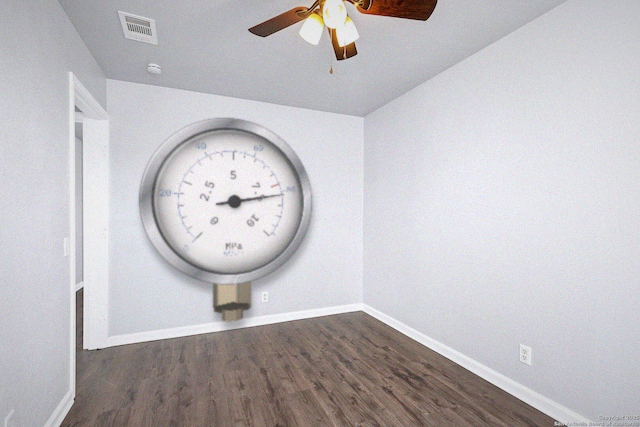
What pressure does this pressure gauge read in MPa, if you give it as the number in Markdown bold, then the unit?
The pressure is **8** MPa
